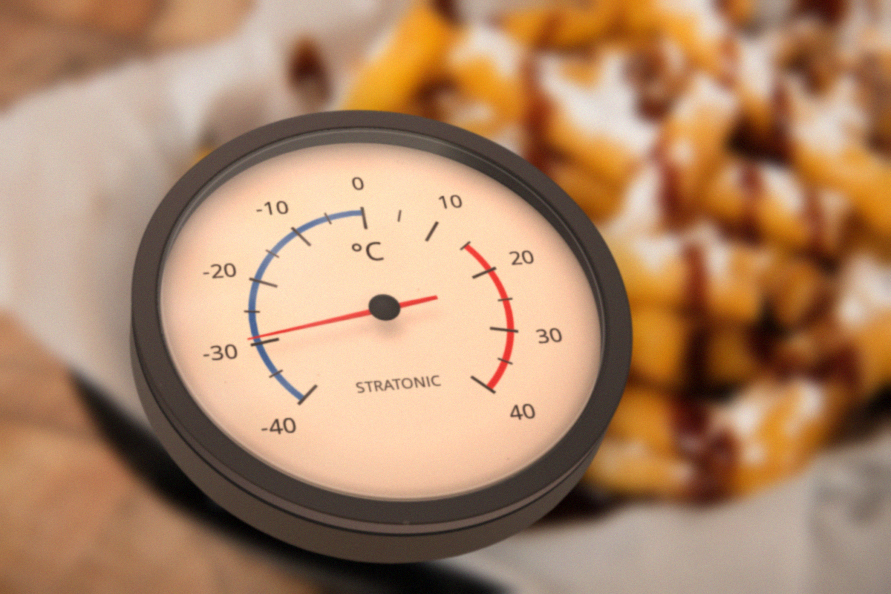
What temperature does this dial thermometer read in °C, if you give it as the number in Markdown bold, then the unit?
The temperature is **-30** °C
